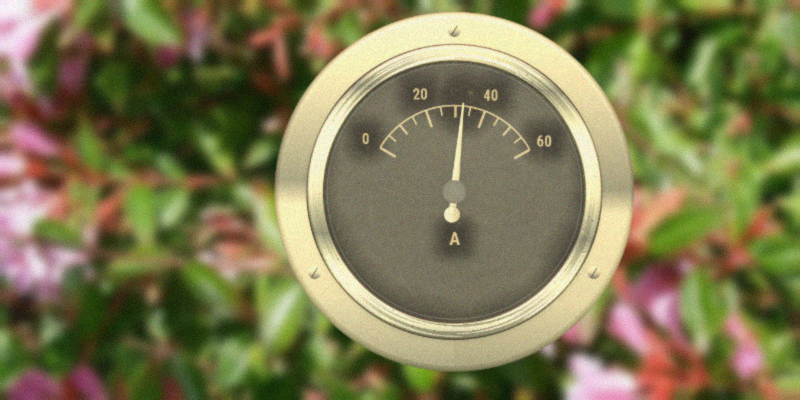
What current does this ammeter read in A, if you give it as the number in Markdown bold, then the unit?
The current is **32.5** A
